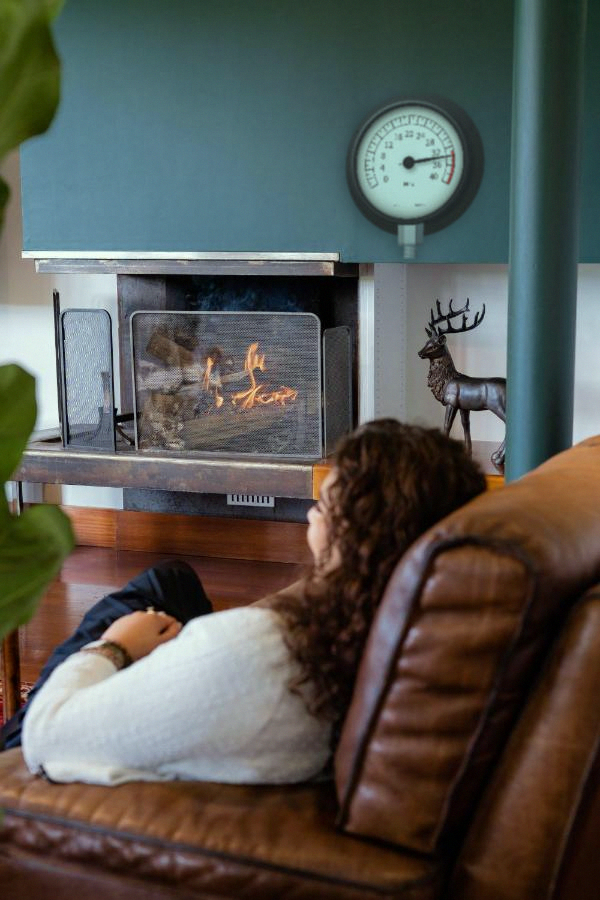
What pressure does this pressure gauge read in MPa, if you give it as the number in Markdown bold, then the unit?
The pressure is **34** MPa
